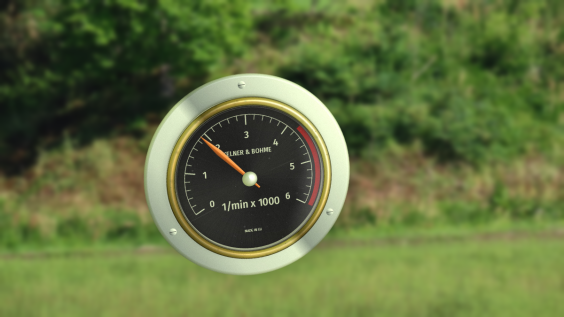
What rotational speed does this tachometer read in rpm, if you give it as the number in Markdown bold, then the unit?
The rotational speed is **1900** rpm
